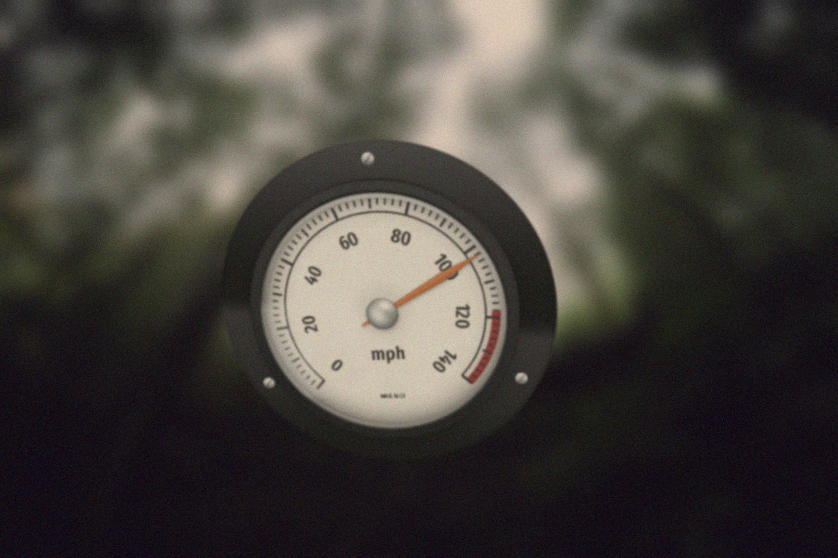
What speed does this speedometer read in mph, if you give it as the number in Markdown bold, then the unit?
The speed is **102** mph
